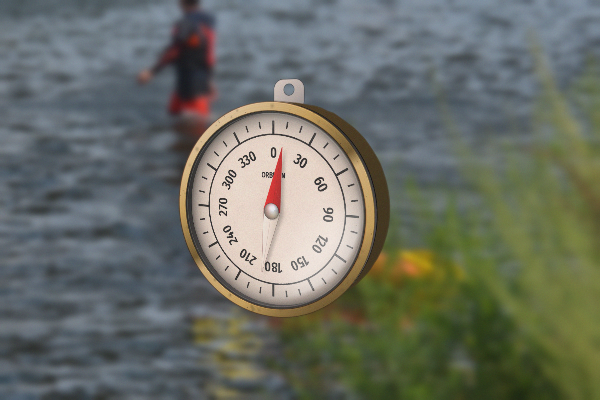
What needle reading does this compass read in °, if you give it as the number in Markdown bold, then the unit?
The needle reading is **10** °
